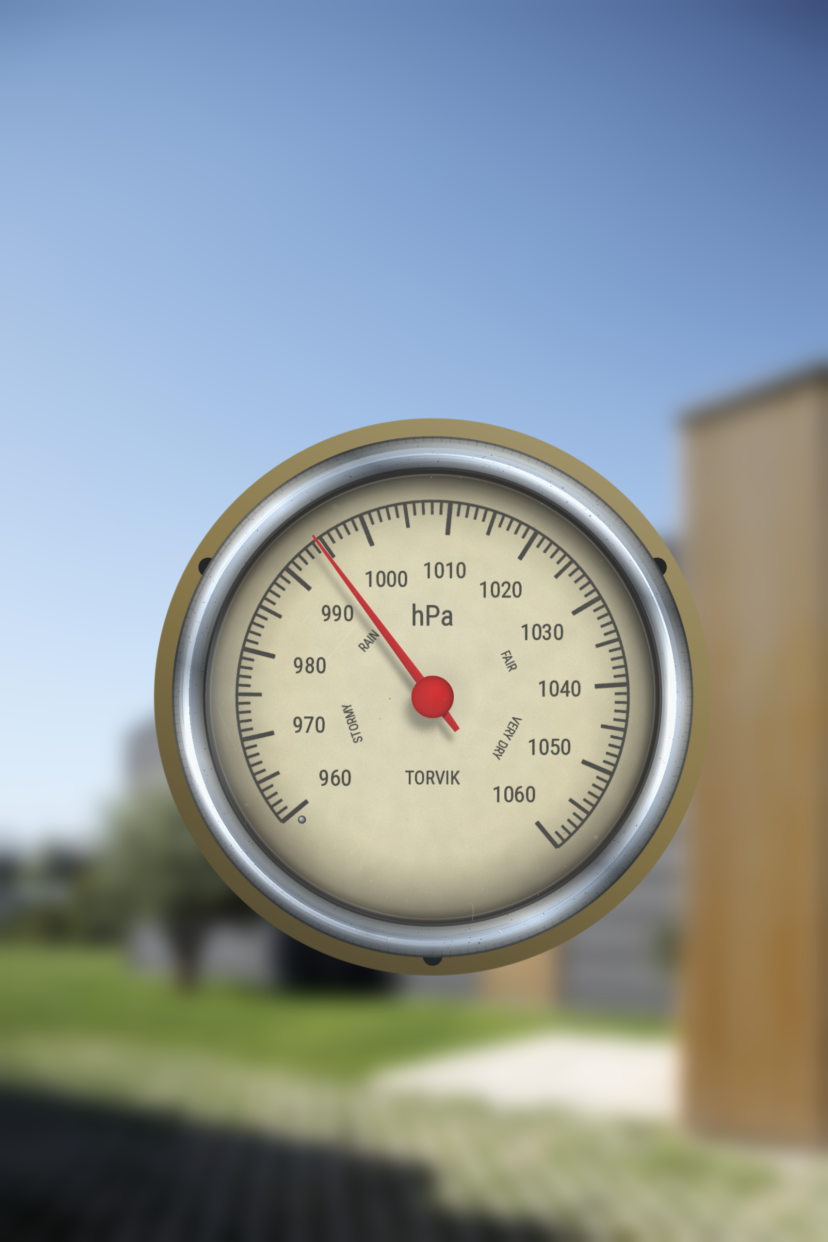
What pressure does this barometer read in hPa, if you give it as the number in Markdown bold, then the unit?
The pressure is **994.5** hPa
